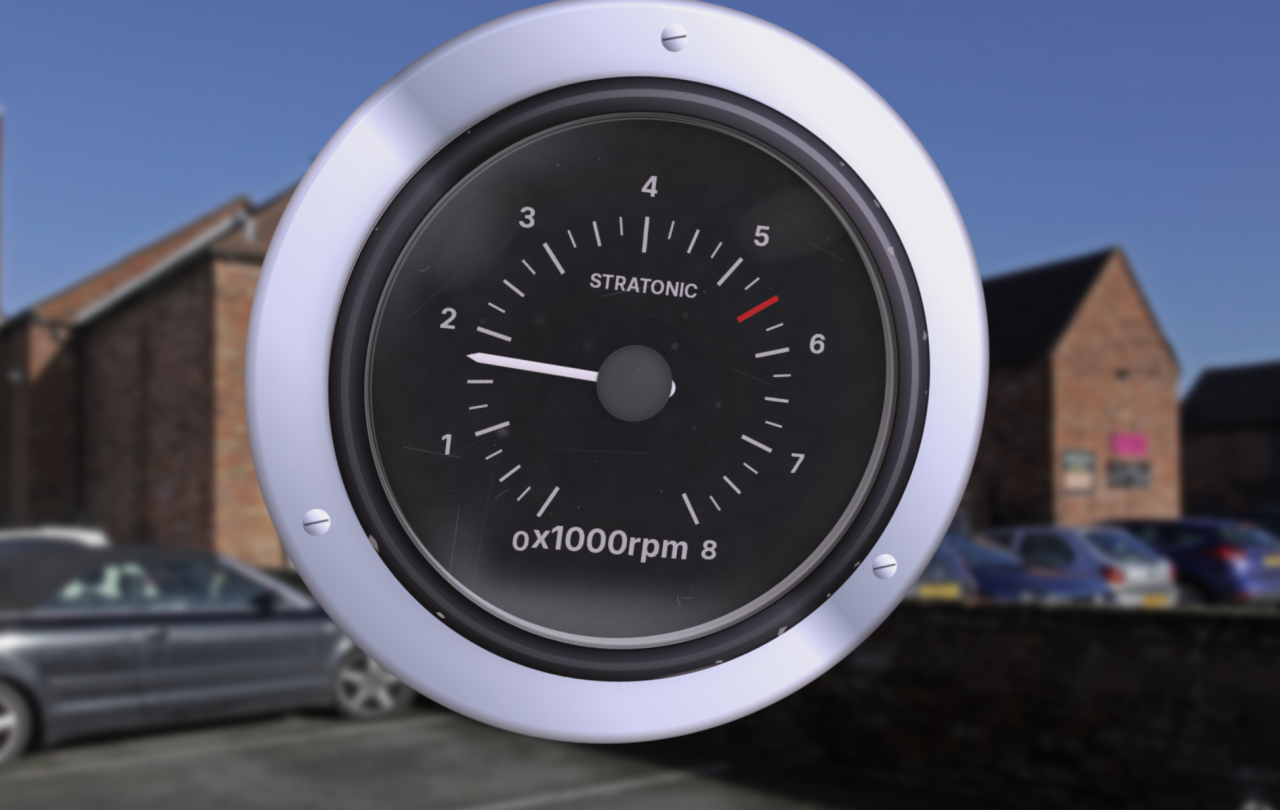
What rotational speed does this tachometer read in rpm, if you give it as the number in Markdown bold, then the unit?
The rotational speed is **1750** rpm
